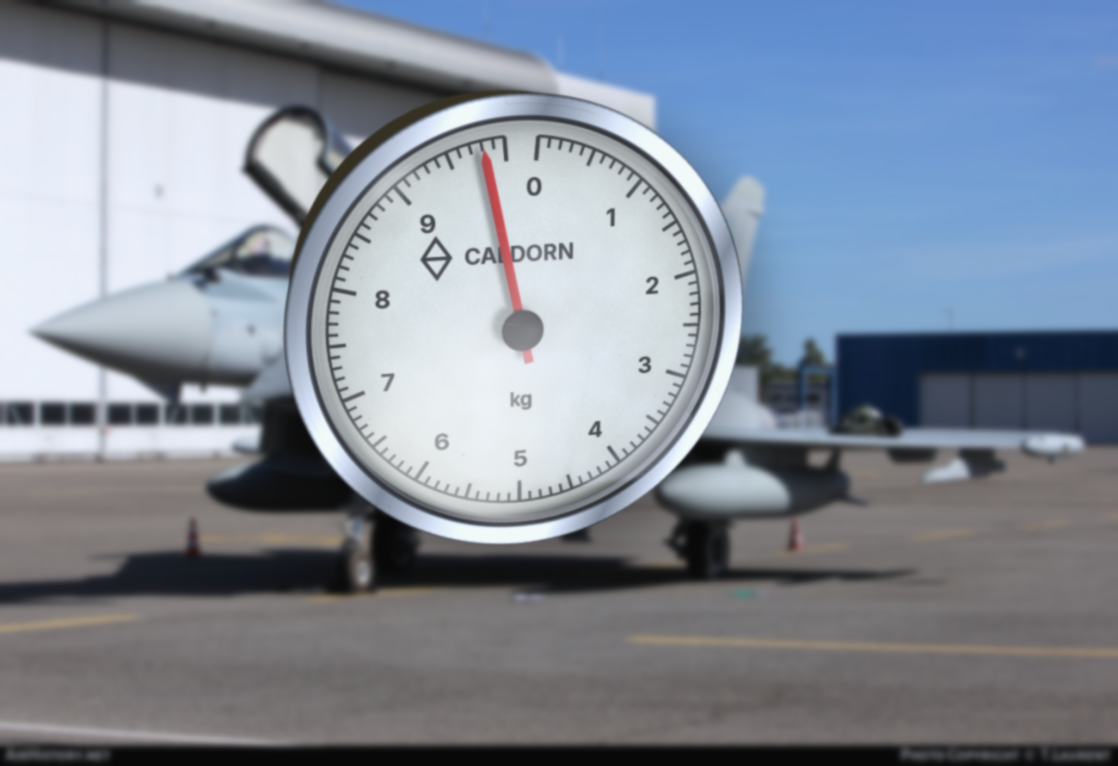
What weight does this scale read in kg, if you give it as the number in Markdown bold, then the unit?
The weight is **9.8** kg
